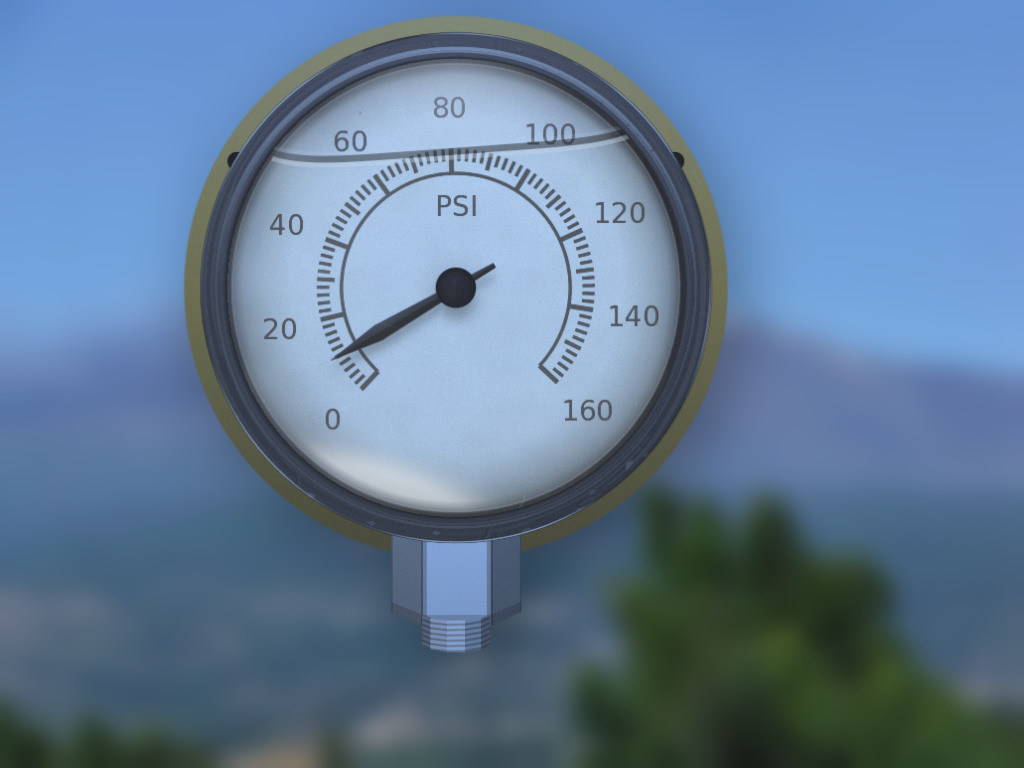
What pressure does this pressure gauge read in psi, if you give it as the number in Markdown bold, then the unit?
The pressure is **10** psi
